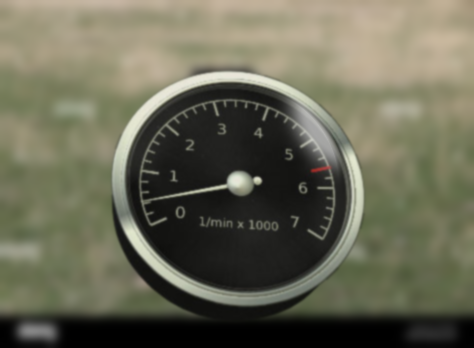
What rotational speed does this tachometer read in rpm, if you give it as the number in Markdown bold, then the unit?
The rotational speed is **400** rpm
